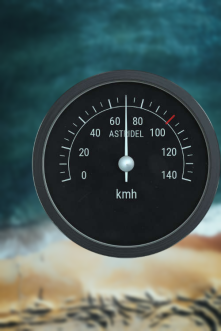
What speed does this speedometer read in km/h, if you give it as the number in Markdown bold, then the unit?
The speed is **70** km/h
